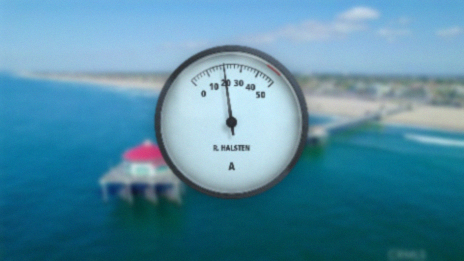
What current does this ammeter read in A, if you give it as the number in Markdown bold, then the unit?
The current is **20** A
